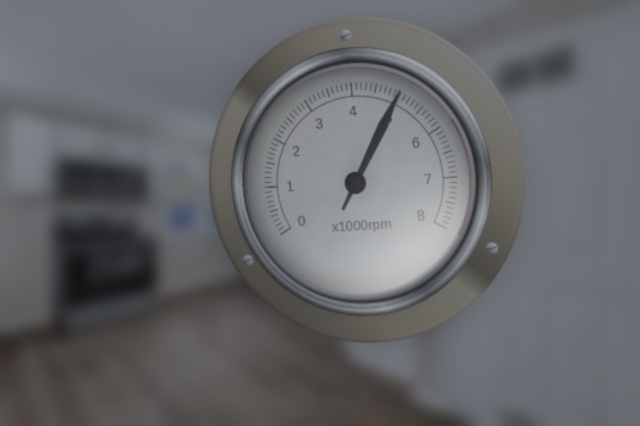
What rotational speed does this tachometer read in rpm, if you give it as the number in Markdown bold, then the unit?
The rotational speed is **5000** rpm
